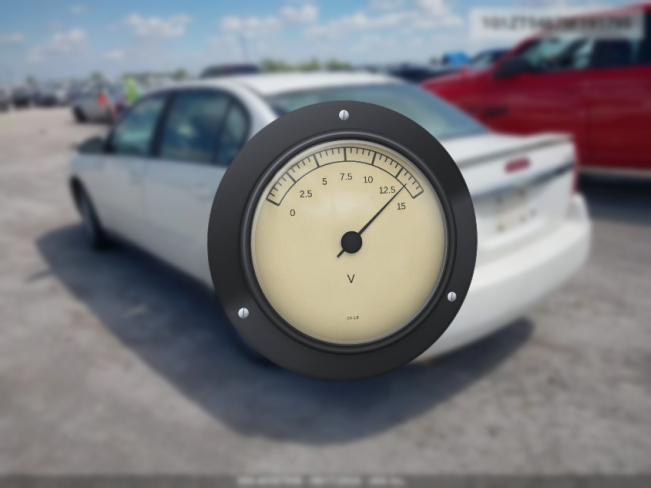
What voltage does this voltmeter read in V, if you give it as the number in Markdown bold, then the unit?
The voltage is **13.5** V
